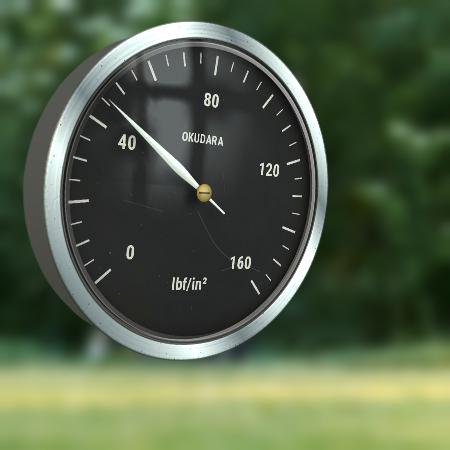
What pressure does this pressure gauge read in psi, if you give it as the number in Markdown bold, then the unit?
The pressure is **45** psi
